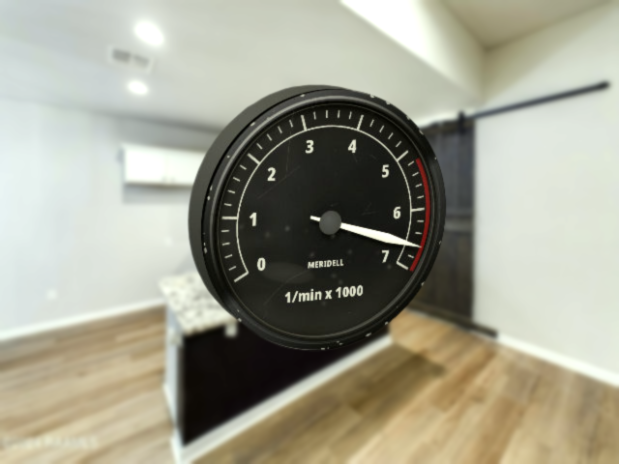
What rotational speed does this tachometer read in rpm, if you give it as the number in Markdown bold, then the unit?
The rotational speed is **6600** rpm
